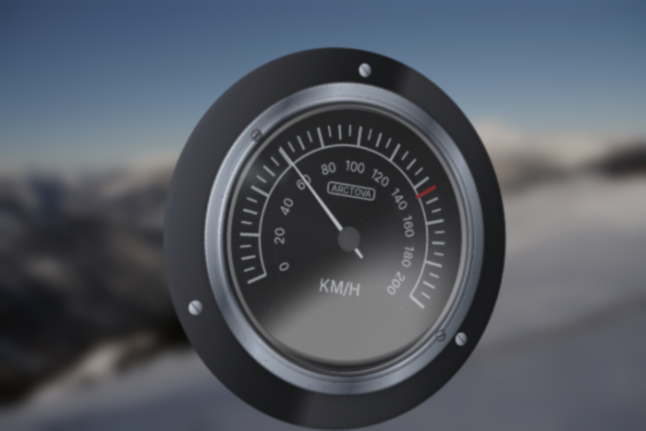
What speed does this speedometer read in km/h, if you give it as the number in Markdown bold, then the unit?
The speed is **60** km/h
